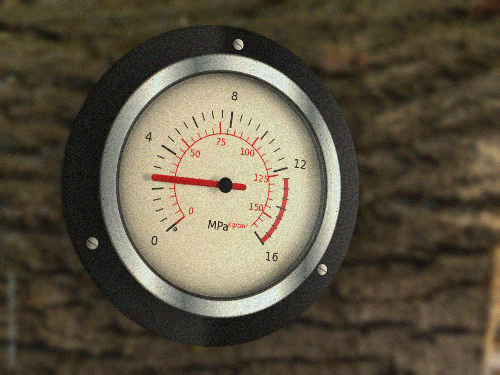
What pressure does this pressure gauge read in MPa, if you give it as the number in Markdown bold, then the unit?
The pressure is **2.5** MPa
